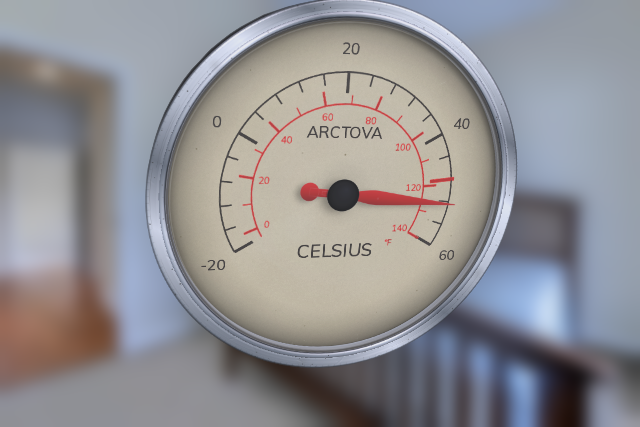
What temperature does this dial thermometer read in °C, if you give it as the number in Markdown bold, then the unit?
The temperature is **52** °C
